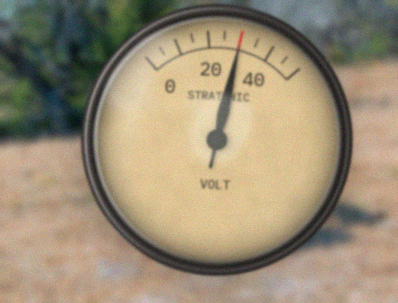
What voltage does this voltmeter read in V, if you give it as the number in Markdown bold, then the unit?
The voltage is **30** V
